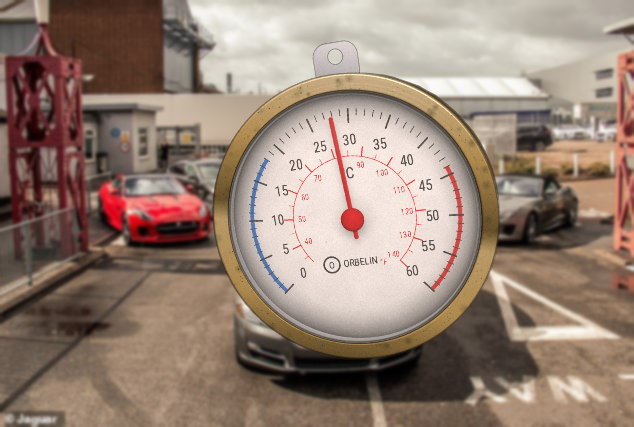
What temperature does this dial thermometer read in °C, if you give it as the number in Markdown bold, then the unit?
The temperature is **28** °C
